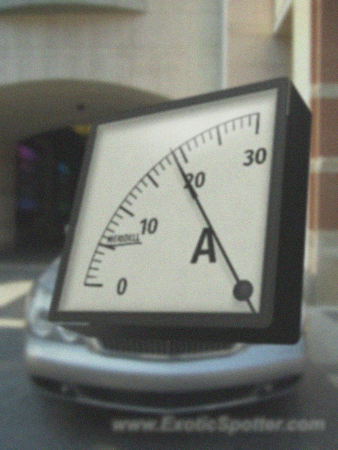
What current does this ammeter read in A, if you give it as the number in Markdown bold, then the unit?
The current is **19** A
